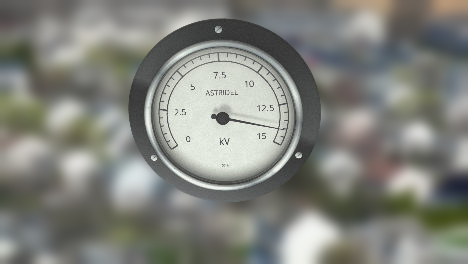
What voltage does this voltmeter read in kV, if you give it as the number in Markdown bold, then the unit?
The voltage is **14** kV
